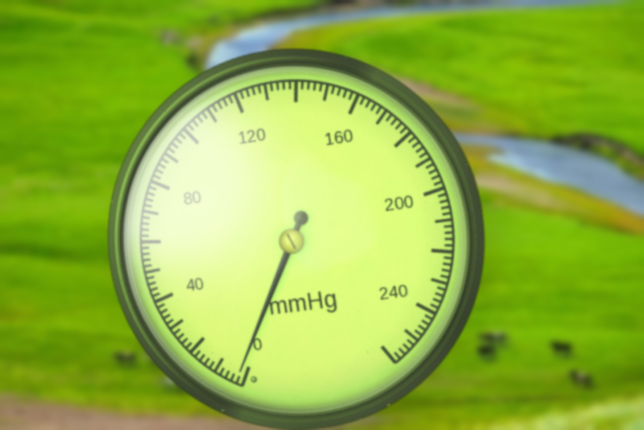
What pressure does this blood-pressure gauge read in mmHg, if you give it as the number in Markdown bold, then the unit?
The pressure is **2** mmHg
